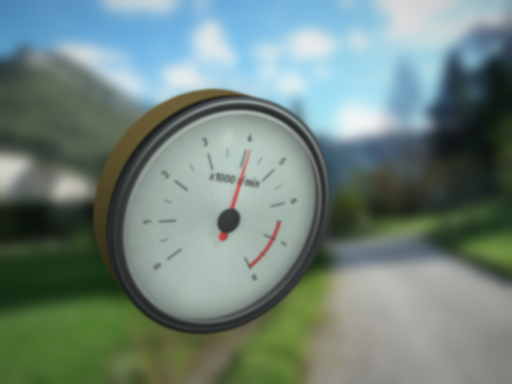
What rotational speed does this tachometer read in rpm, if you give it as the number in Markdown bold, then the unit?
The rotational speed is **4000** rpm
